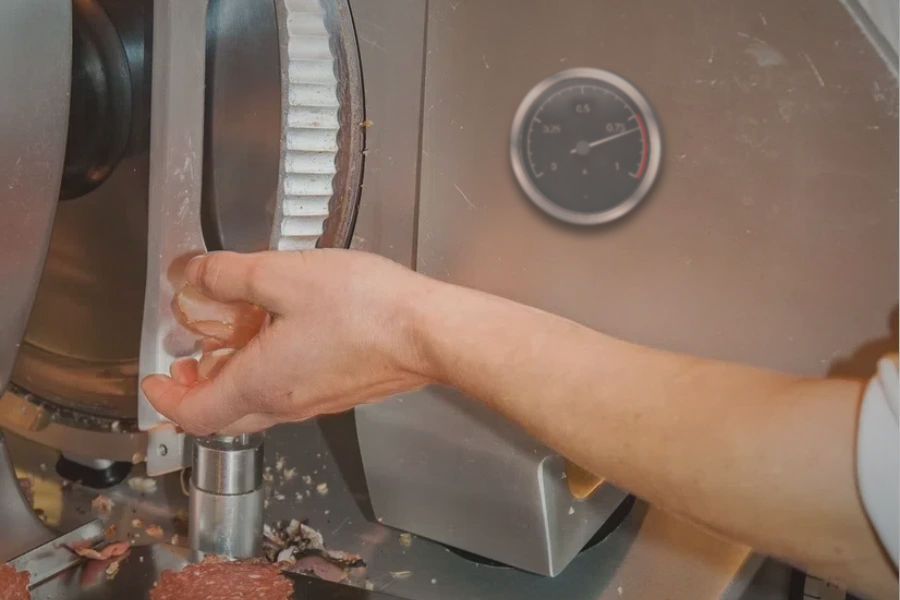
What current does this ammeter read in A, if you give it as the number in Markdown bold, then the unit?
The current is **0.8** A
